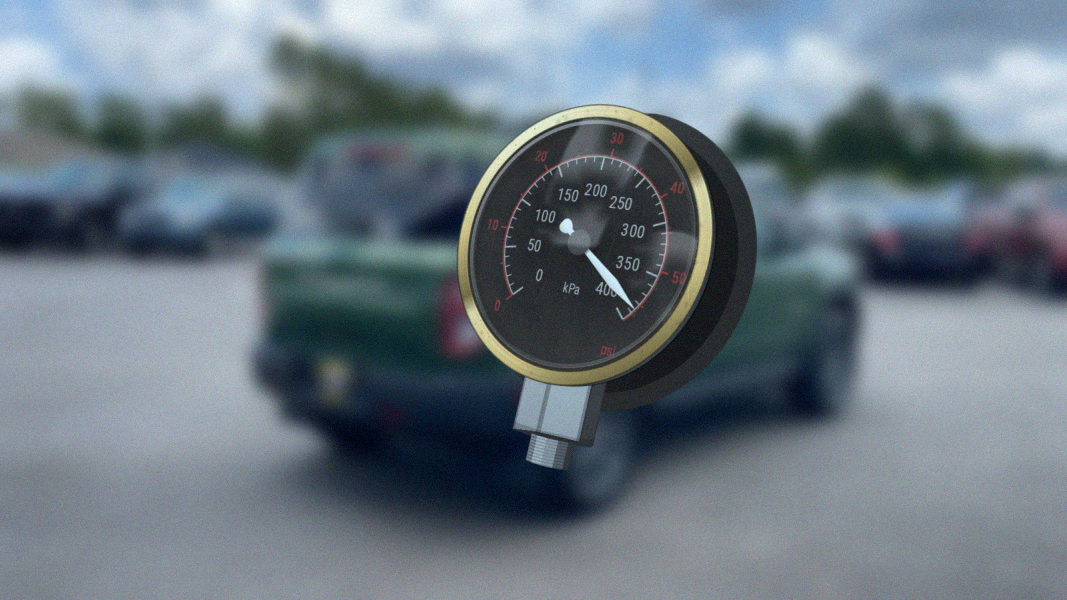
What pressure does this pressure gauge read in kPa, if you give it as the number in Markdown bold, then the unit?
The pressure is **385** kPa
